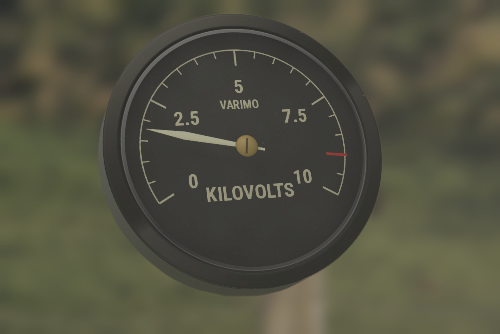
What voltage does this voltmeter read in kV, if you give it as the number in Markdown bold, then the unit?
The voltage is **1.75** kV
